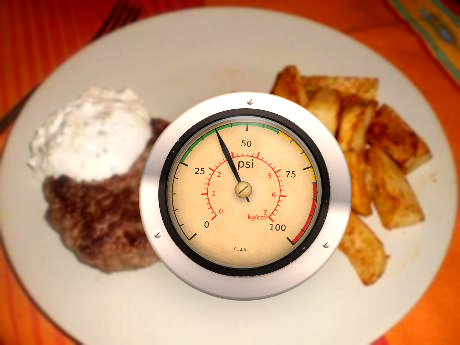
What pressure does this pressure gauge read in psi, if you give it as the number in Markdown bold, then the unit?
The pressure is **40** psi
